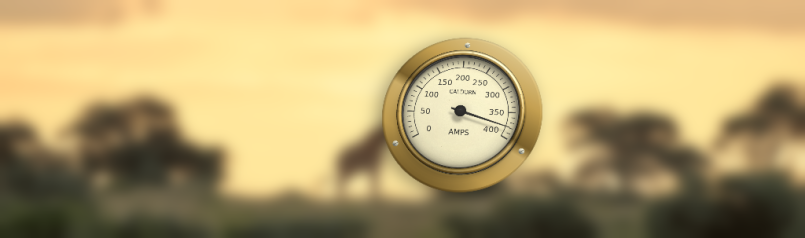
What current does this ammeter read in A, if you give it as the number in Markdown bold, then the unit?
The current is **380** A
